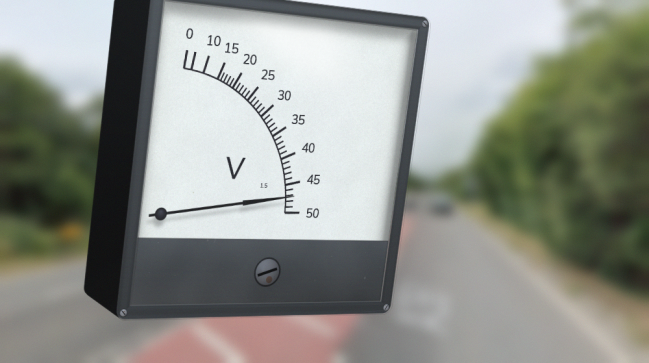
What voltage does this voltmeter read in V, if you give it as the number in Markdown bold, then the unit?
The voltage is **47** V
